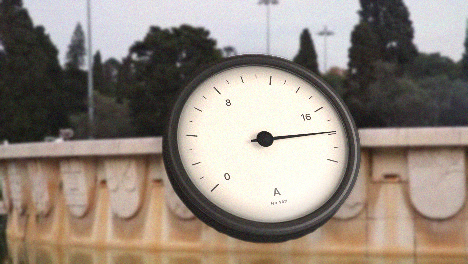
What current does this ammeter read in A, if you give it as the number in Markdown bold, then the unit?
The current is **18** A
